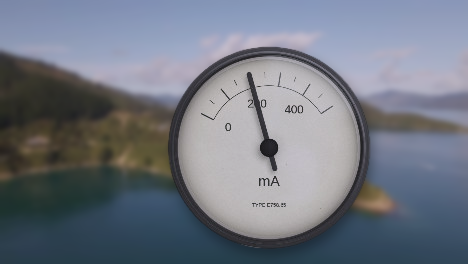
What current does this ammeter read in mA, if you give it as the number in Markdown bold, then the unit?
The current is **200** mA
